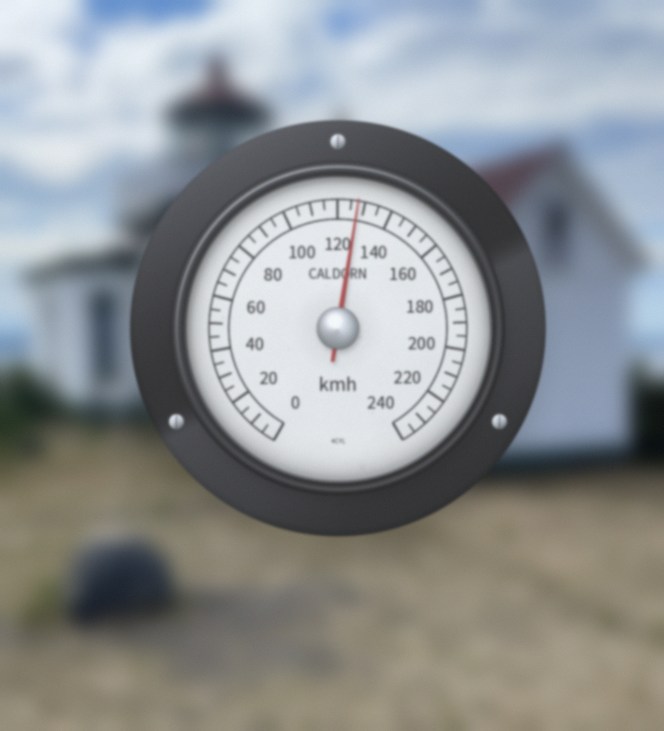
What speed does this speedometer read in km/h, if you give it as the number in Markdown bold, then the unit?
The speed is **127.5** km/h
